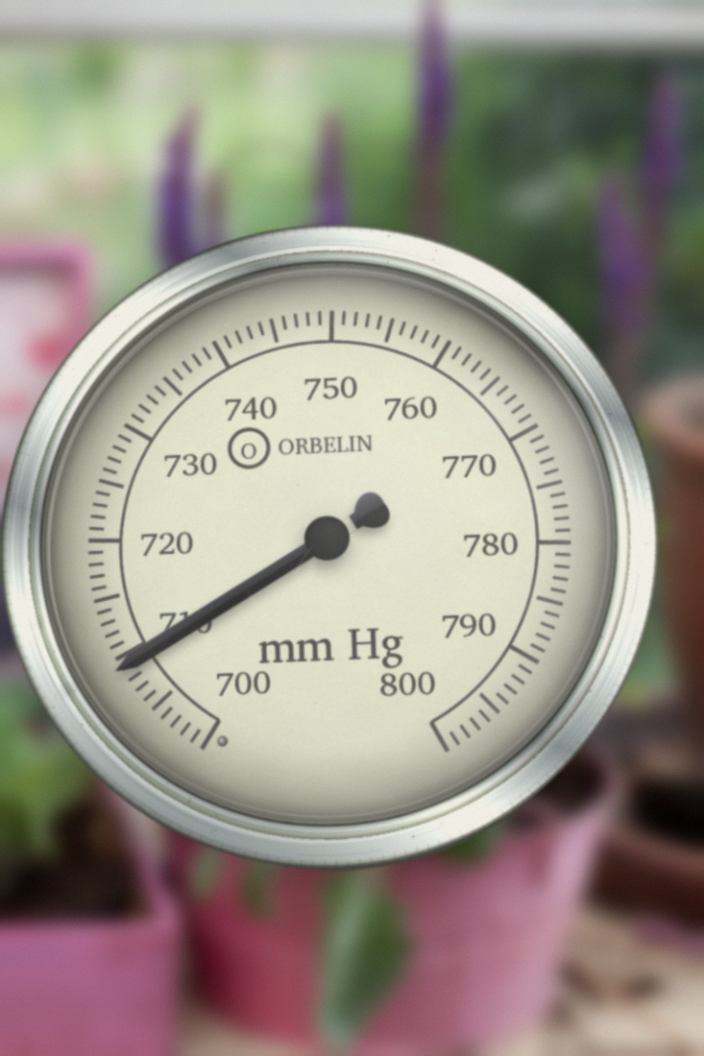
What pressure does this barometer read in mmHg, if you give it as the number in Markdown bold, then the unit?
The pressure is **709** mmHg
